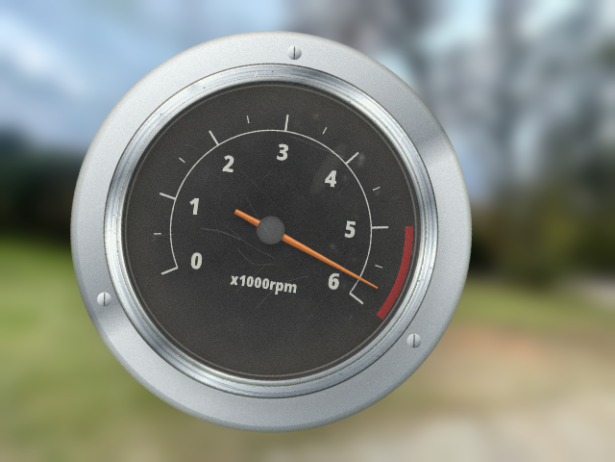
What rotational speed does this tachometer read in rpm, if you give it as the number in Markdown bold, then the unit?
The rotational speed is **5750** rpm
